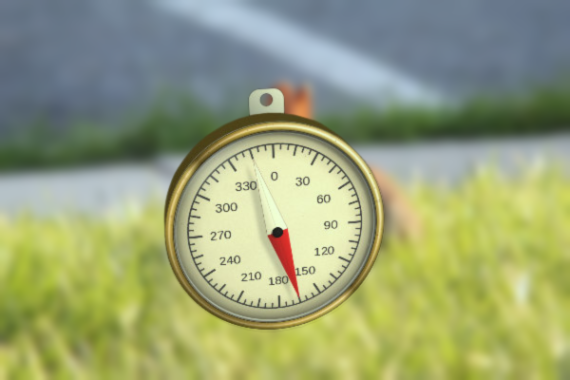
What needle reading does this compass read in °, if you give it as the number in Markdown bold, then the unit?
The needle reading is **165** °
